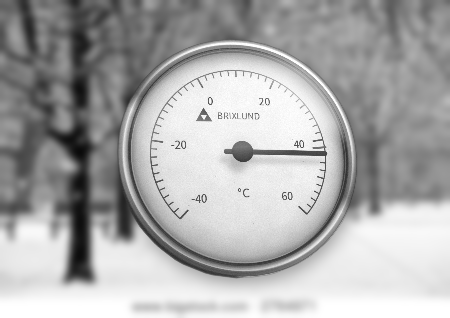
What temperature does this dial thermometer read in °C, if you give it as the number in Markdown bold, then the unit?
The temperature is **44** °C
